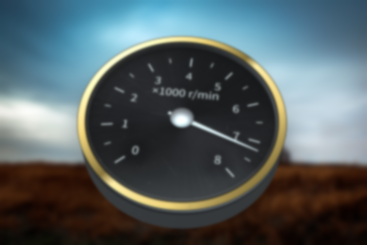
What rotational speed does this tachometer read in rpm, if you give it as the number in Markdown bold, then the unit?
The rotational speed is **7250** rpm
